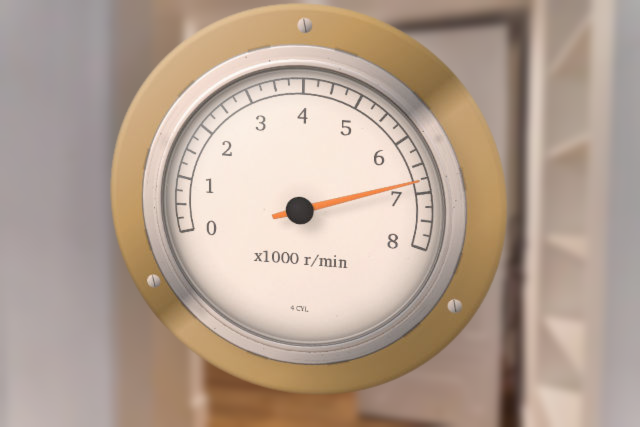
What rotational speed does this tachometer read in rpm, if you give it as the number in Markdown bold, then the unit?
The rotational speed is **6750** rpm
